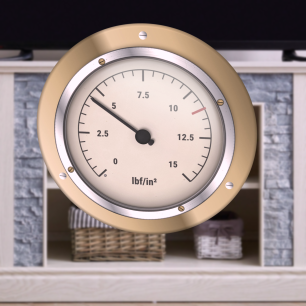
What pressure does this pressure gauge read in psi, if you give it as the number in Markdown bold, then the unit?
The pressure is **4.5** psi
